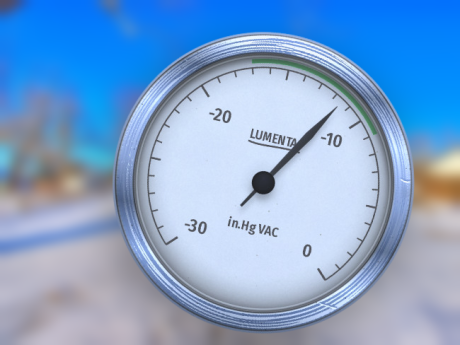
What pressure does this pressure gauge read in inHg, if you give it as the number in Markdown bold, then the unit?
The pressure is **-11.5** inHg
